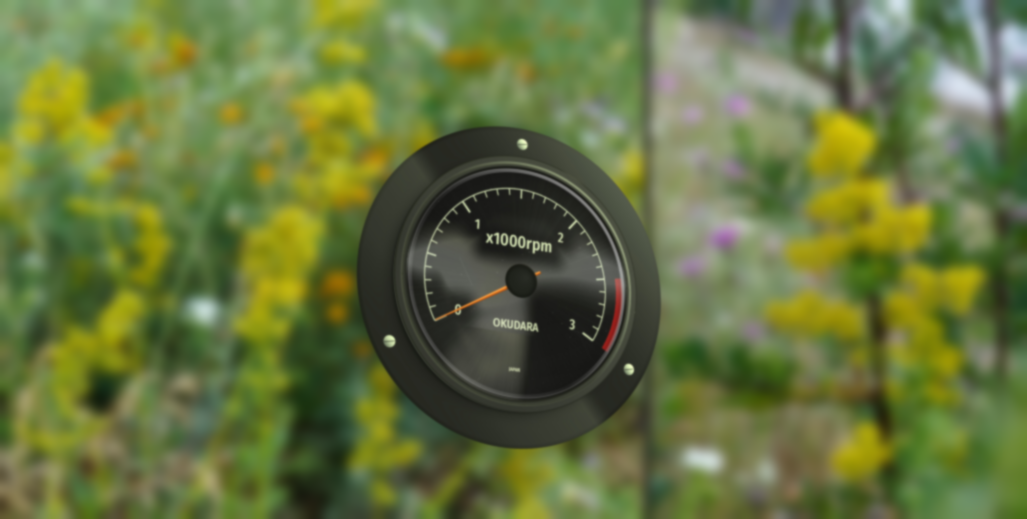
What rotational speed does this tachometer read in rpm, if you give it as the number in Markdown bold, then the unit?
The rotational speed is **0** rpm
